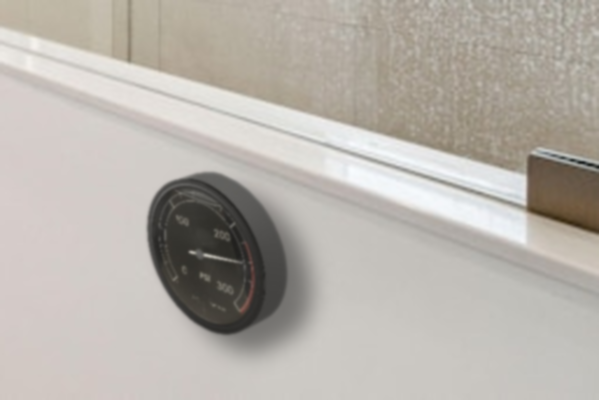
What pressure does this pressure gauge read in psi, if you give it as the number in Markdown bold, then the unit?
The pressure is **240** psi
